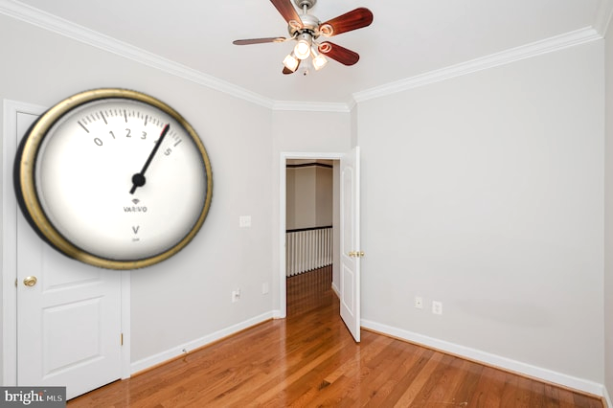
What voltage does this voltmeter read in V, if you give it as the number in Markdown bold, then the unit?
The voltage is **4** V
